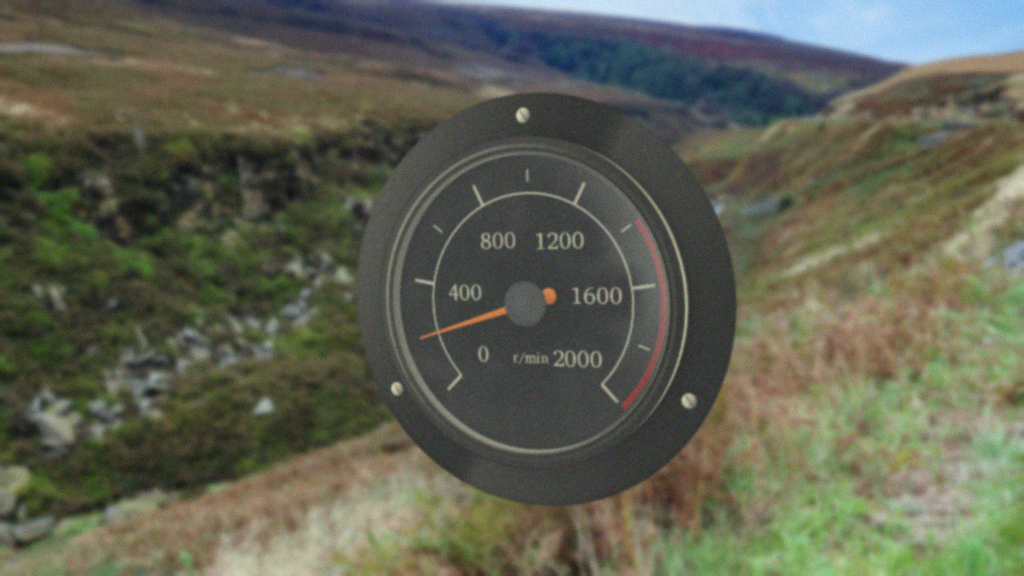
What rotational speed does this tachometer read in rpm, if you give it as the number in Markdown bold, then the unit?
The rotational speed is **200** rpm
